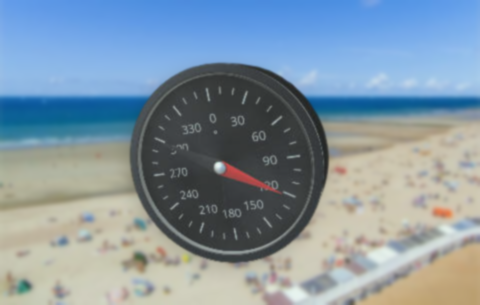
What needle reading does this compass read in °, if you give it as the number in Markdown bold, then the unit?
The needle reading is **120** °
